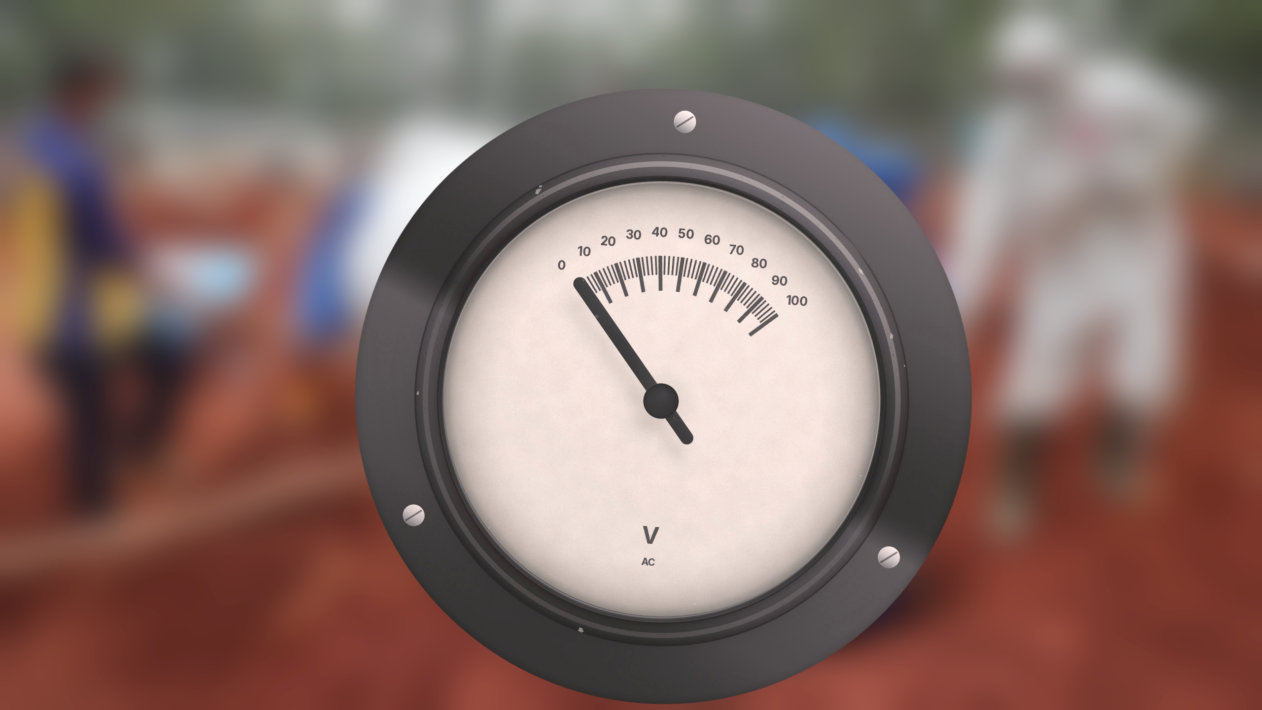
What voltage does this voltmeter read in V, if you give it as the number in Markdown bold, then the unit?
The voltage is **2** V
